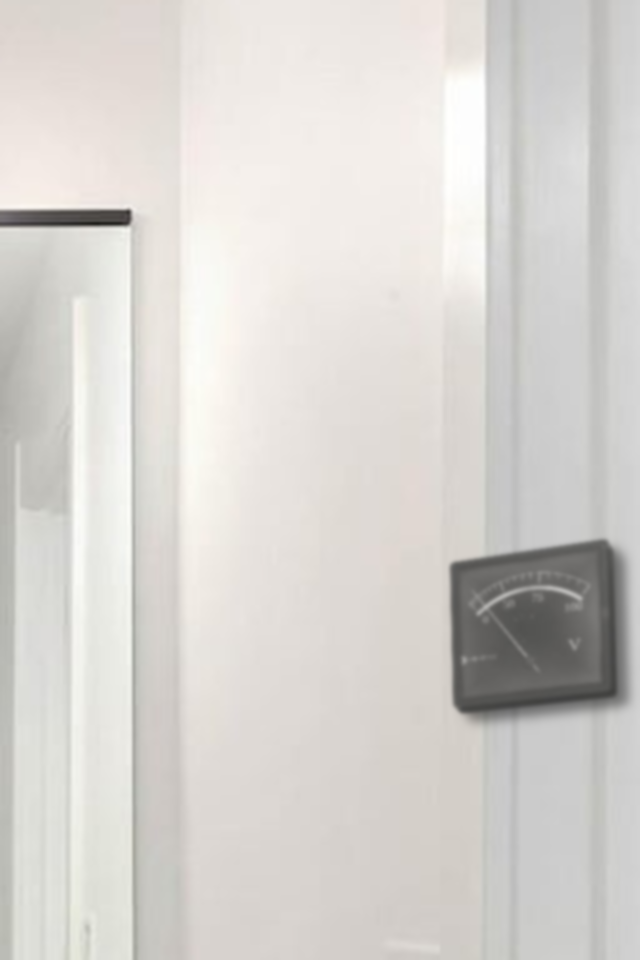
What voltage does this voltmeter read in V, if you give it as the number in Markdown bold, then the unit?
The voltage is **25** V
